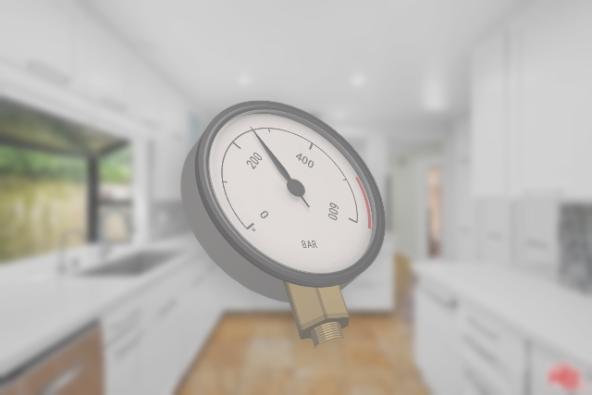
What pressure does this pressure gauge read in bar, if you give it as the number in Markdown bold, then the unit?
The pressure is **250** bar
